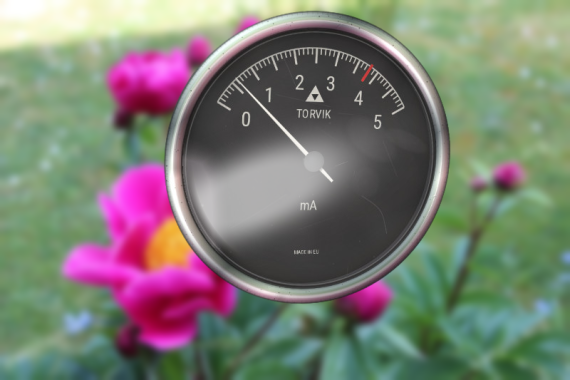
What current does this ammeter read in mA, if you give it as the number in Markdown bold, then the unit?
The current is **0.6** mA
